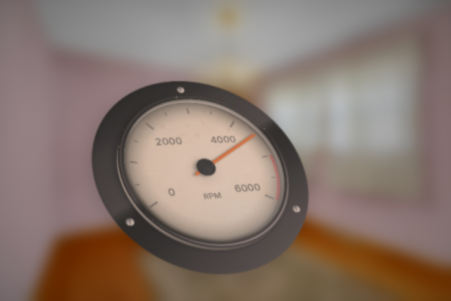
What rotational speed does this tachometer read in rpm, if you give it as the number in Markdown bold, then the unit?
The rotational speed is **4500** rpm
